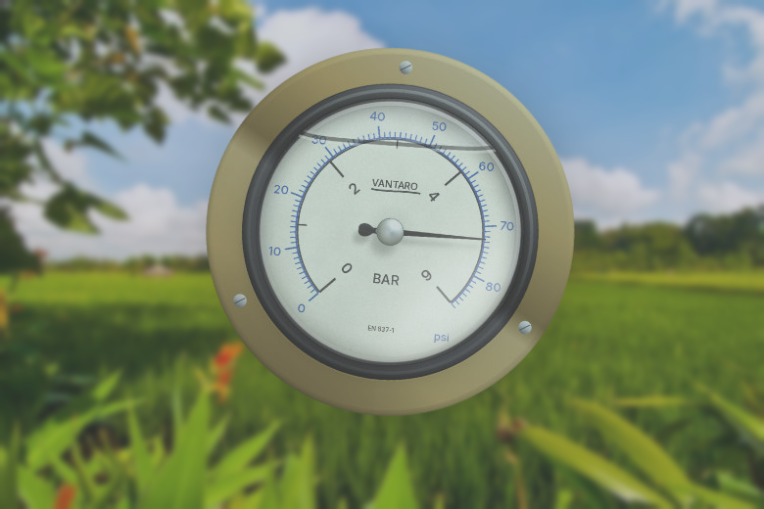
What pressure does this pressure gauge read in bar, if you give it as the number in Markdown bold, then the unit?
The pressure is **5** bar
